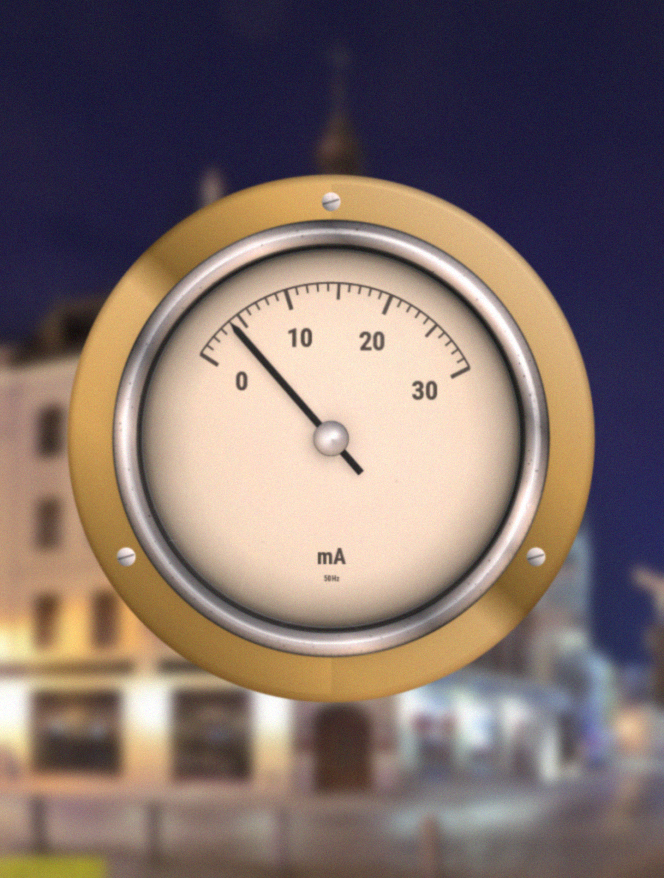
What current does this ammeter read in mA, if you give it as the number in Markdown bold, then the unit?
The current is **4** mA
